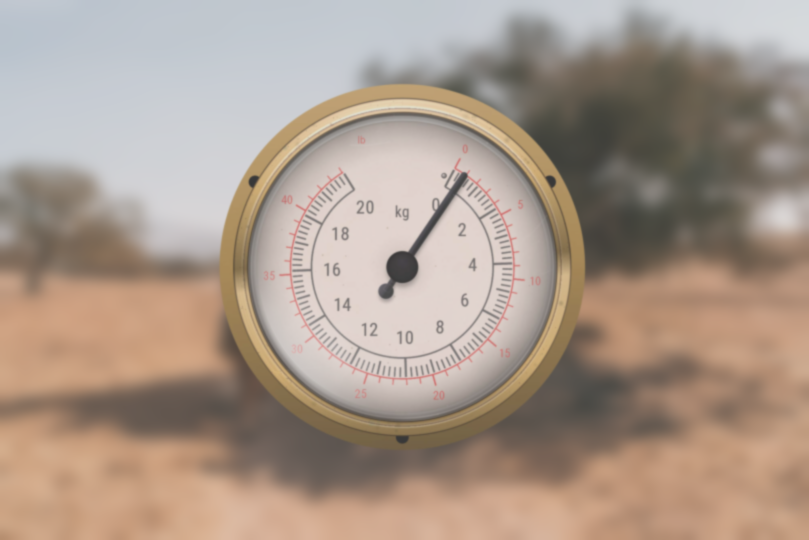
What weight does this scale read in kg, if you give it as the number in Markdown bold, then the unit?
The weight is **0.4** kg
